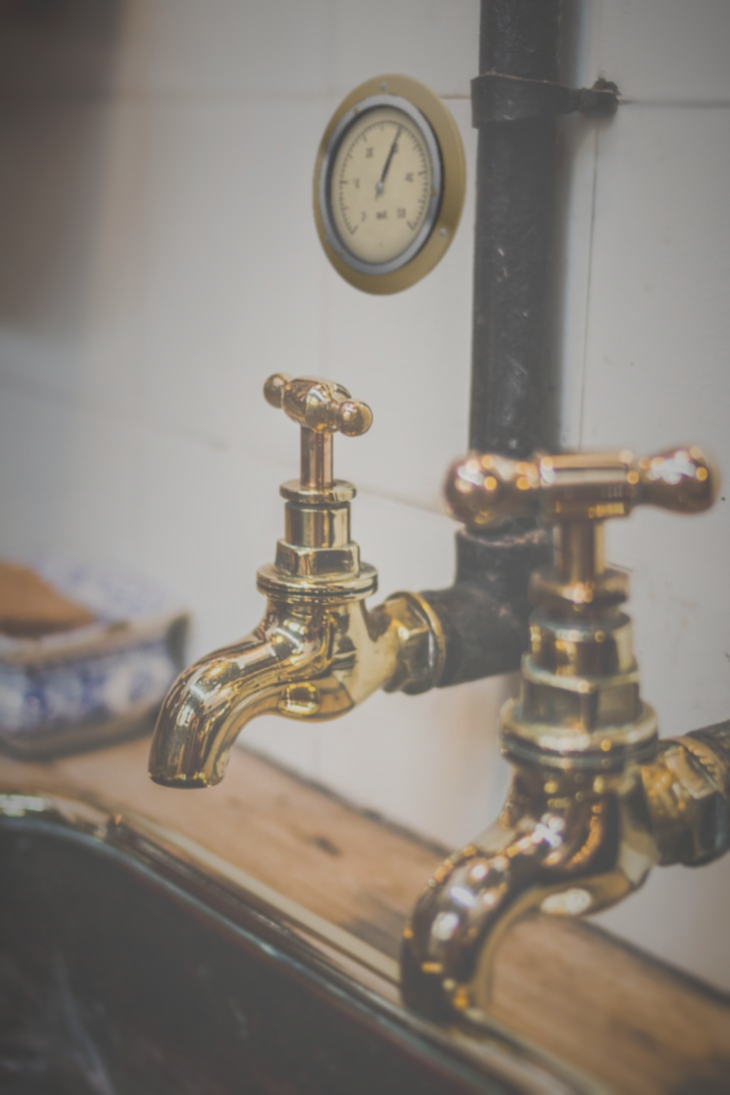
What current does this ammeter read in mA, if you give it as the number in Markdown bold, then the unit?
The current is **30** mA
